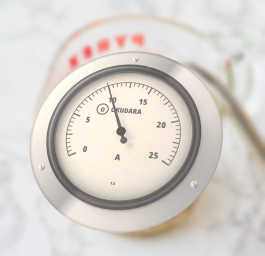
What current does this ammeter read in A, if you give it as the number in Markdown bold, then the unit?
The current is **10** A
